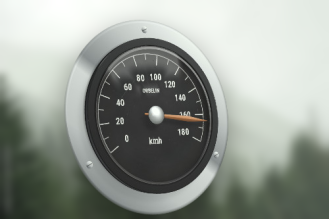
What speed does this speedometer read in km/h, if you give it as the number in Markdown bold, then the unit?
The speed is **165** km/h
